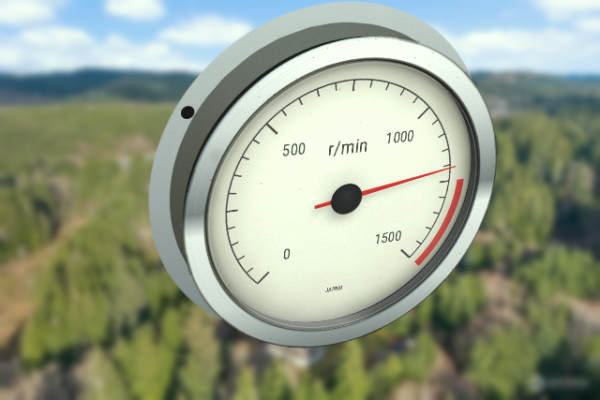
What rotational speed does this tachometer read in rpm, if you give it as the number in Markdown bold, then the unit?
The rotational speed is **1200** rpm
